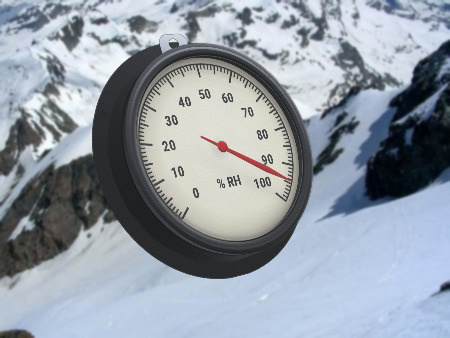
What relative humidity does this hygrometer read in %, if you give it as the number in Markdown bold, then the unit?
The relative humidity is **95** %
